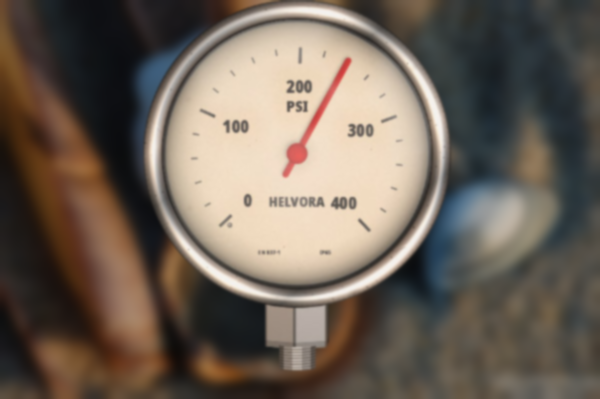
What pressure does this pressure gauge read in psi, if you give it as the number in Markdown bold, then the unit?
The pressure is **240** psi
